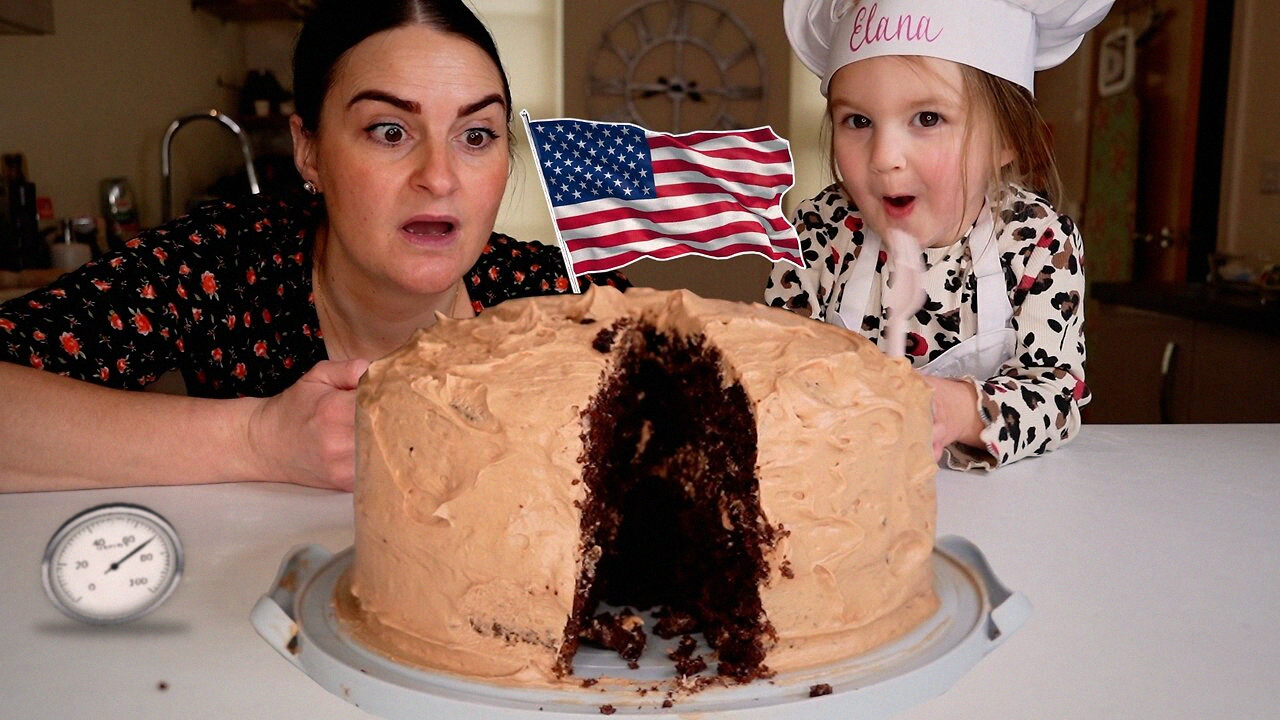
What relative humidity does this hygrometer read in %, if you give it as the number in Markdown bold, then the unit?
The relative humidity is **70** %
